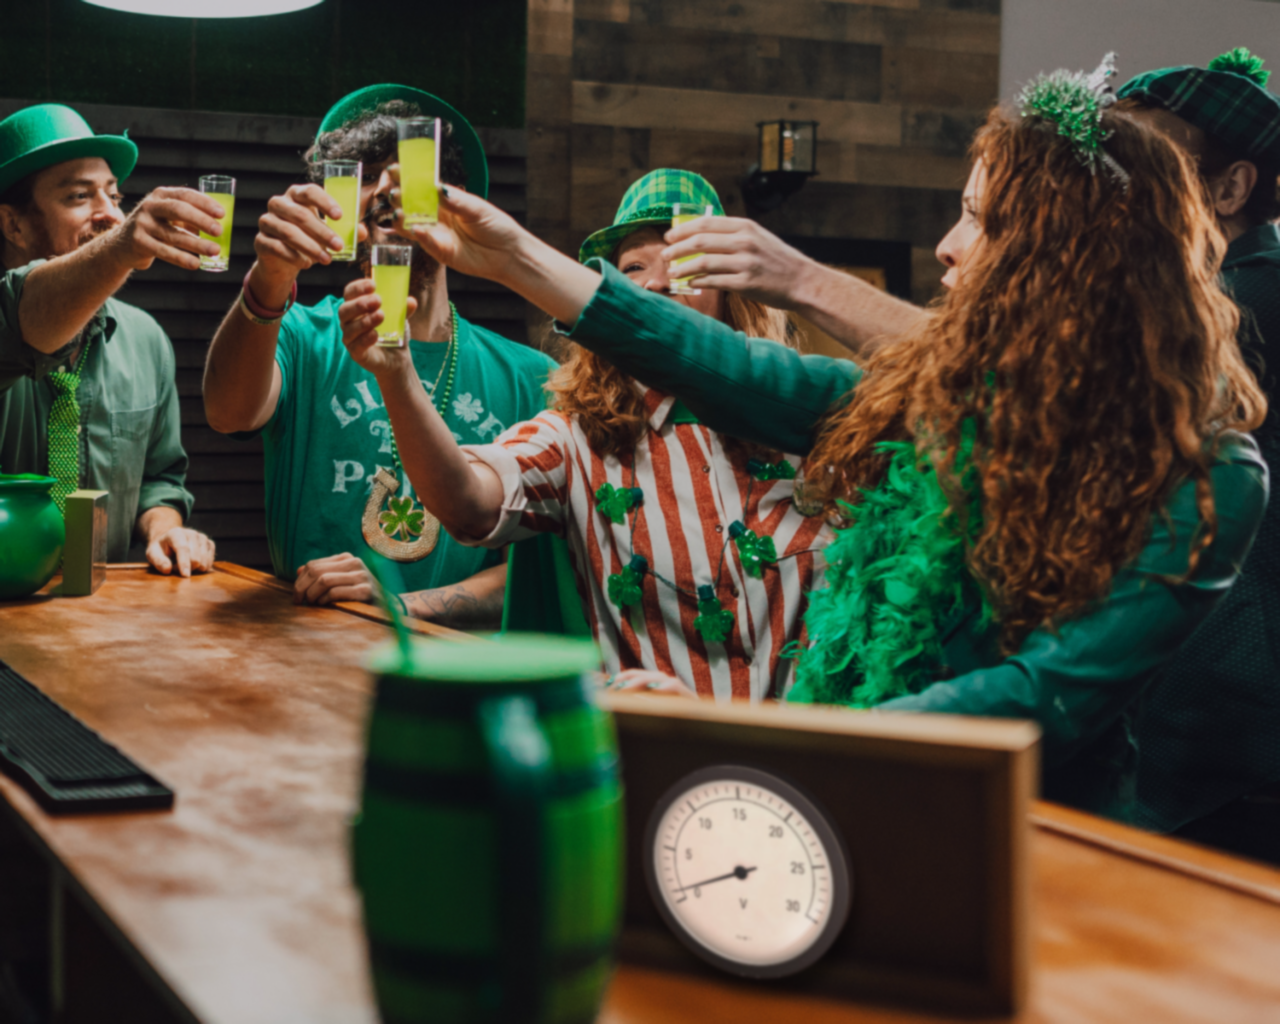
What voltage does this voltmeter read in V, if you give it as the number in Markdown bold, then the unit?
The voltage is **1** V
